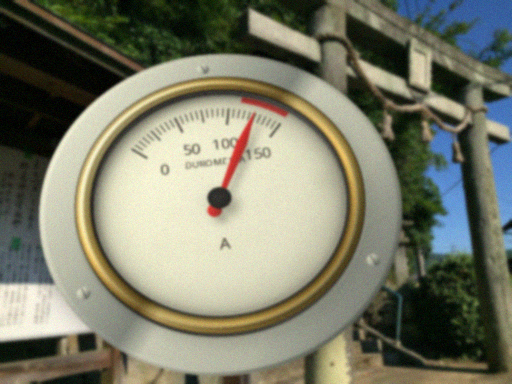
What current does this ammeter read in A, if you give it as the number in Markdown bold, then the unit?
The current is **125** A
